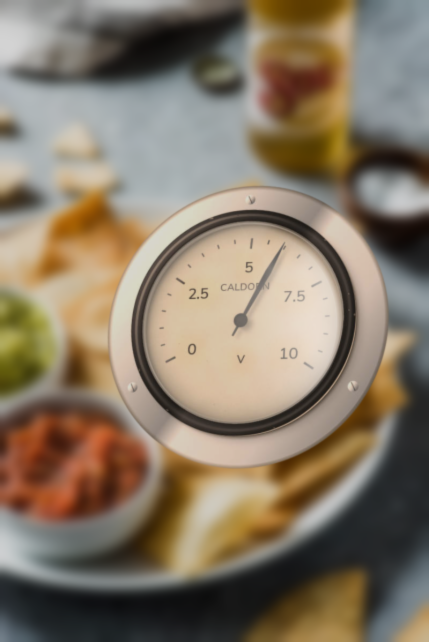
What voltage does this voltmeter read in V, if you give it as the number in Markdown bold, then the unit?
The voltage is **6** V
